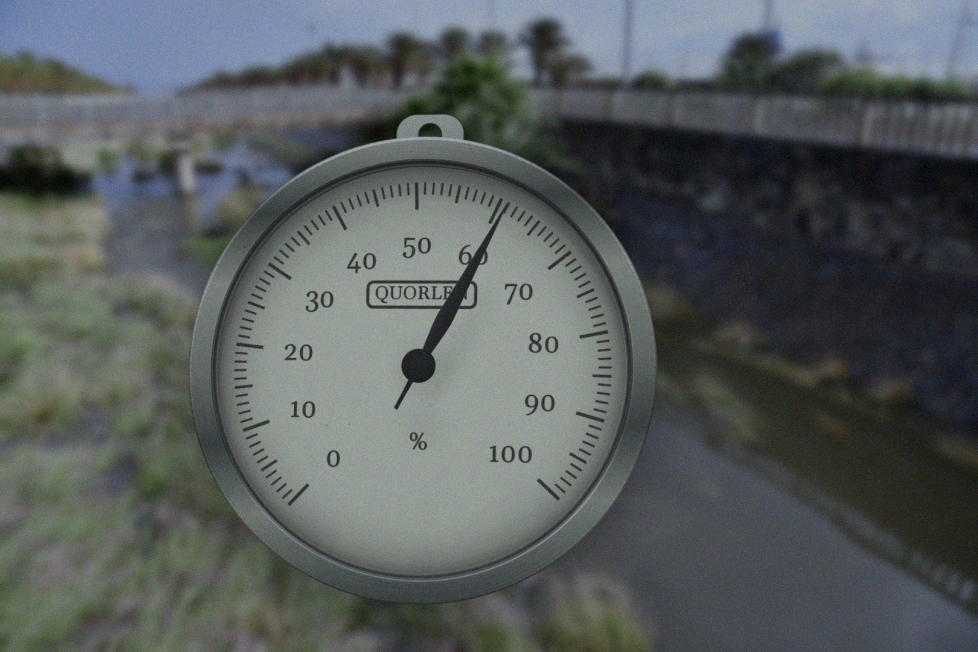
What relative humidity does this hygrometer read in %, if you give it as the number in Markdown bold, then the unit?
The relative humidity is **61** %
